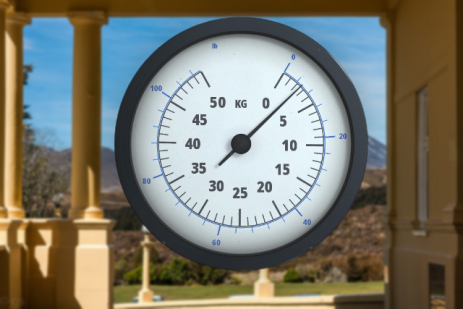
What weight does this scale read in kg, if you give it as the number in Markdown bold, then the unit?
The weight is **2.5** kg
